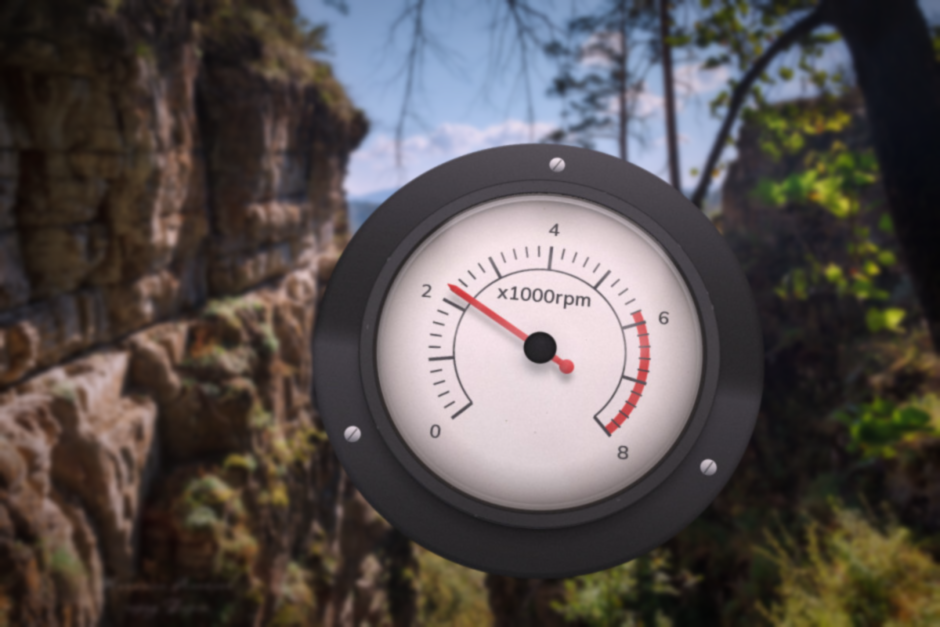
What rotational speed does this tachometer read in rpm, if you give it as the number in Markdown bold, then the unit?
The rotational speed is **2200** rpm
